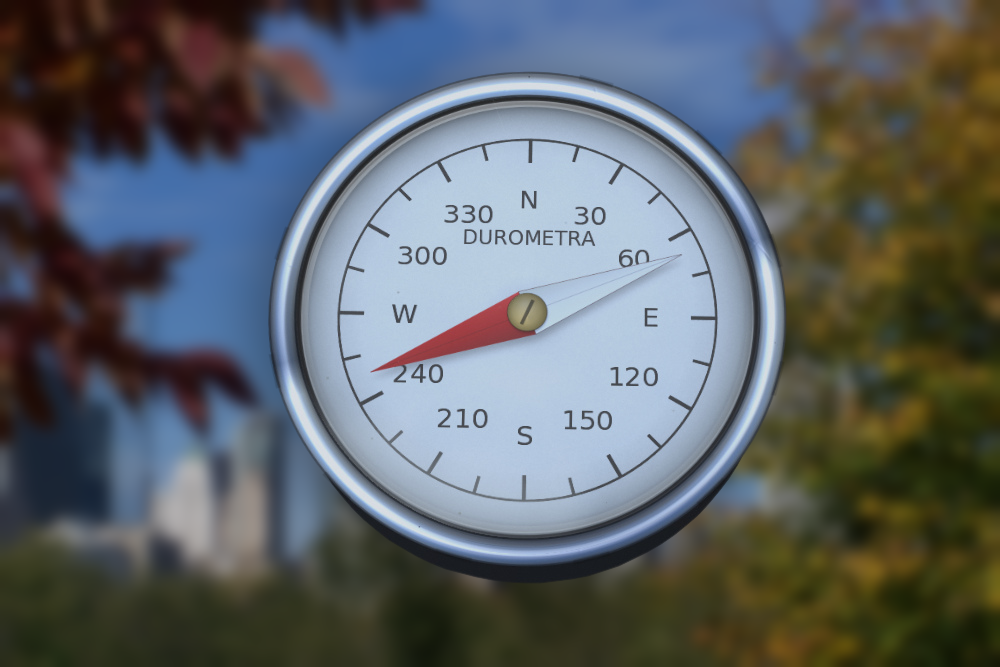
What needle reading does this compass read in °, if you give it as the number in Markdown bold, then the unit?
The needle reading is **247.5** °
